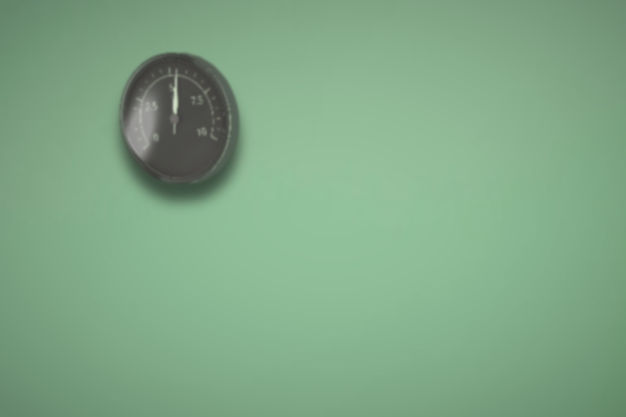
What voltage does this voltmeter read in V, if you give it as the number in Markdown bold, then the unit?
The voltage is **5.5** V
